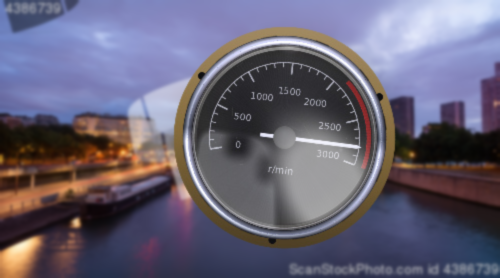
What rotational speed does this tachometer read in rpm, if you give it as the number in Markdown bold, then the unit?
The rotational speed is **2800** rpm
